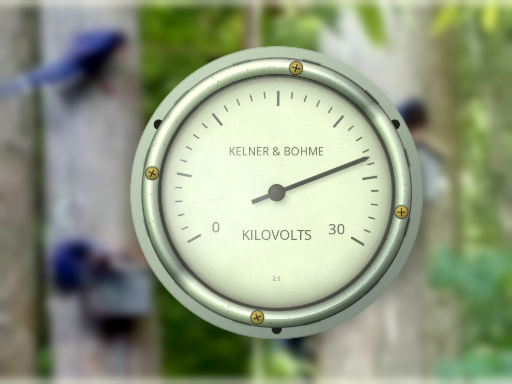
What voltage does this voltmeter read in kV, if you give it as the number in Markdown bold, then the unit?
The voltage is **23.5** kV
